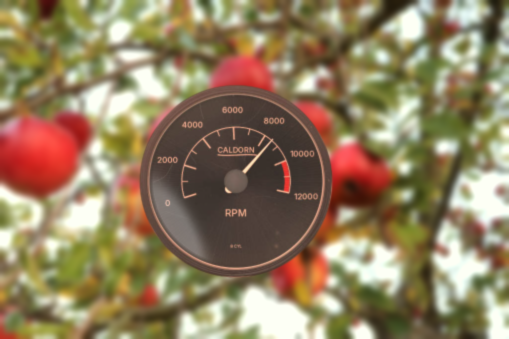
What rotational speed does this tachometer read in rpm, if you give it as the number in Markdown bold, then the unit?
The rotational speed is **8500** rpm
